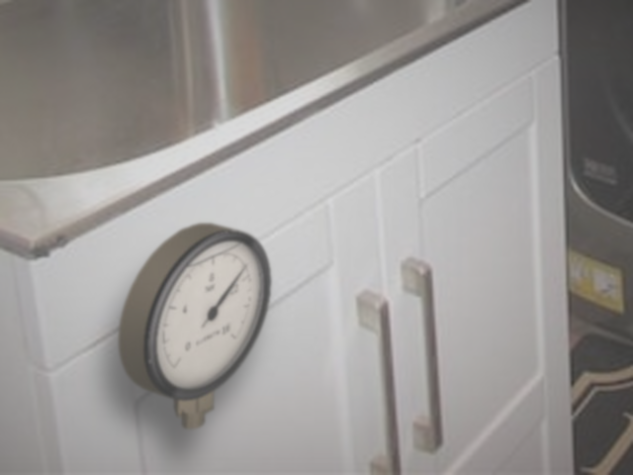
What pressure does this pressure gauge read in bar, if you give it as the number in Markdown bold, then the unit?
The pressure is **11** bar
